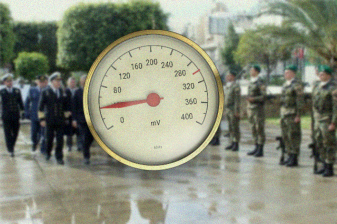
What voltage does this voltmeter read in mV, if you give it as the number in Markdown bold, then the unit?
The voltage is **40** mV
